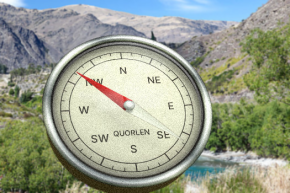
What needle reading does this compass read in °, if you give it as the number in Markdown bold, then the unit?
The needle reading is **310** °
